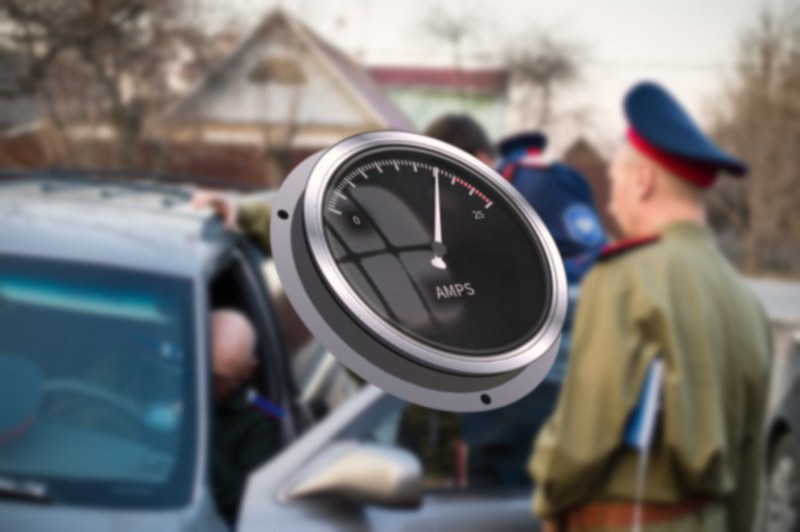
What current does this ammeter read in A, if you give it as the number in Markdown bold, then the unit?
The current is **17.5** A
